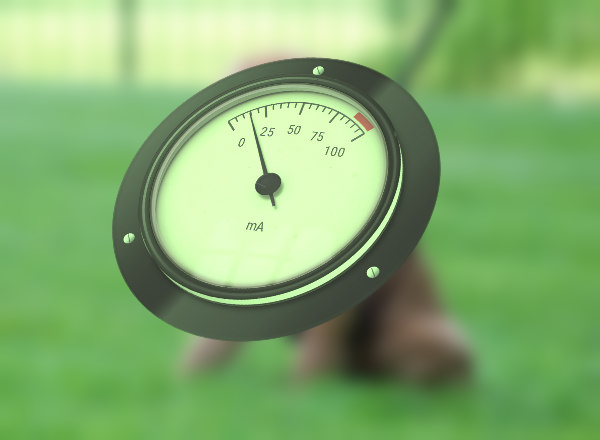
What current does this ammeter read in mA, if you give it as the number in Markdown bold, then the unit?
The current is **15** mA
